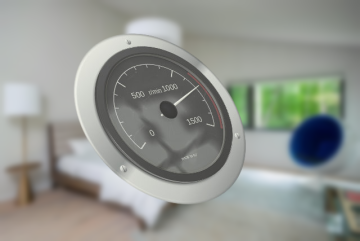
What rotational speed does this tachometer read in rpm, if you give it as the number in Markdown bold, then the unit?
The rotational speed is **1200** rpm
